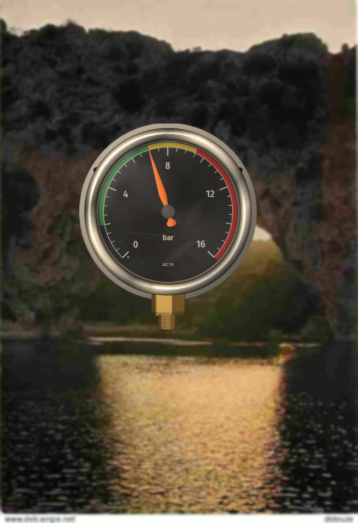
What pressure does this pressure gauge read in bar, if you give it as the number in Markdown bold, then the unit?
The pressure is **7** bar
